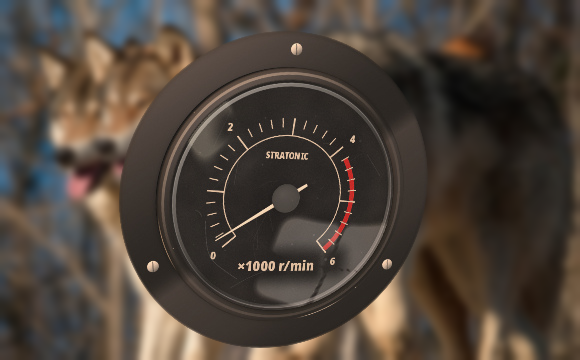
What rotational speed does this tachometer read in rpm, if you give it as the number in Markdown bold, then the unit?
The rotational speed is **200** rpm
